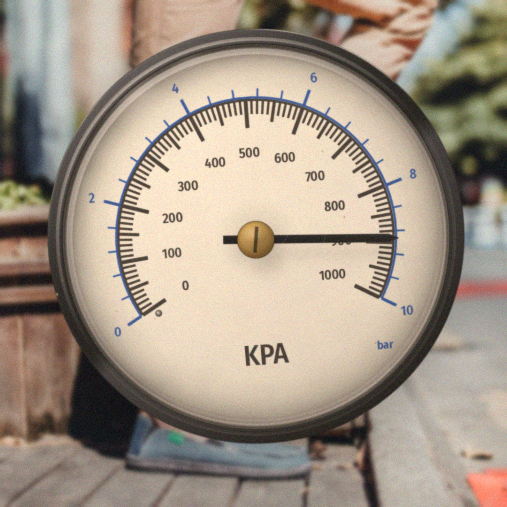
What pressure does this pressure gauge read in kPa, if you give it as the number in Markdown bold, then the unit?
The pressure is **890** kPa
